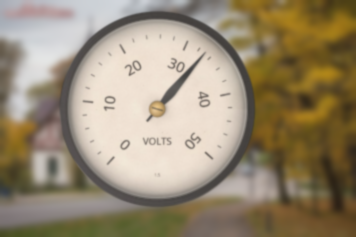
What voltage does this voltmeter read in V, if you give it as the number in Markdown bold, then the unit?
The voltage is **33** V
